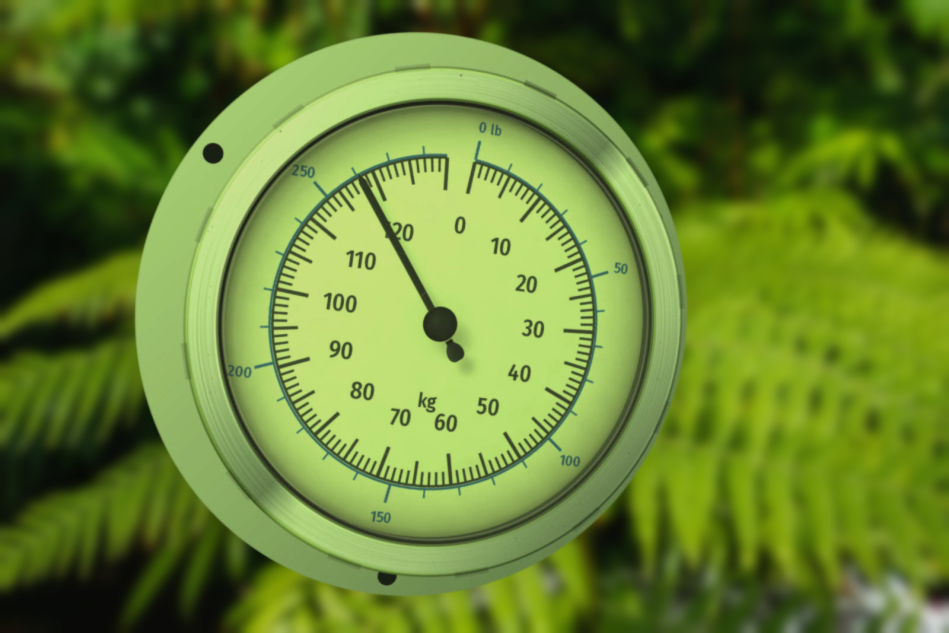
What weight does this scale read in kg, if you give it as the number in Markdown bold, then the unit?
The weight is **118** kg
